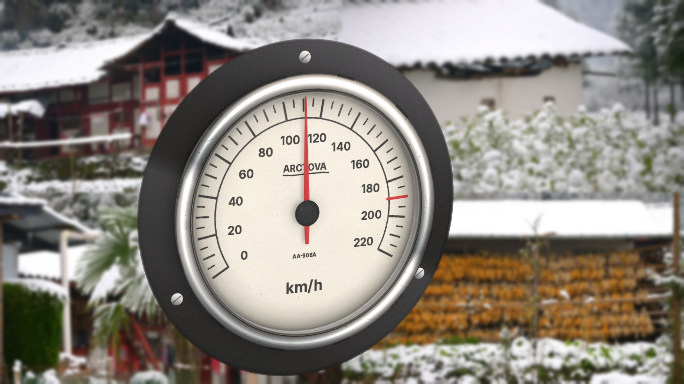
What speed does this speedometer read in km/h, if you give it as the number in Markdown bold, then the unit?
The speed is **110** km/h
